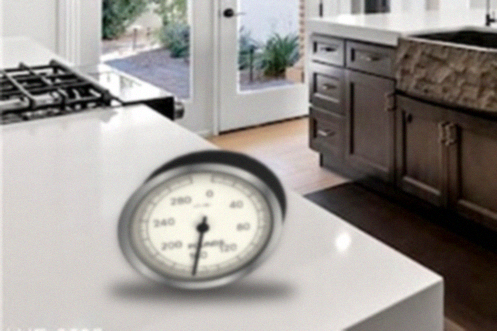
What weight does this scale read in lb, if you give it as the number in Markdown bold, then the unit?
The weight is **160** lb
